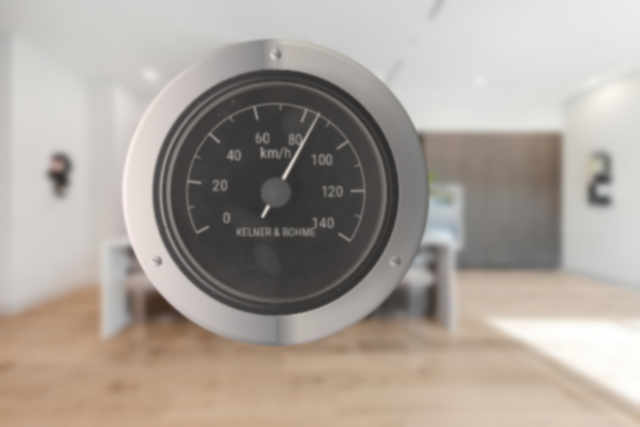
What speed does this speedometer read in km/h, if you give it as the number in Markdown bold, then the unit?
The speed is **85** km/h
